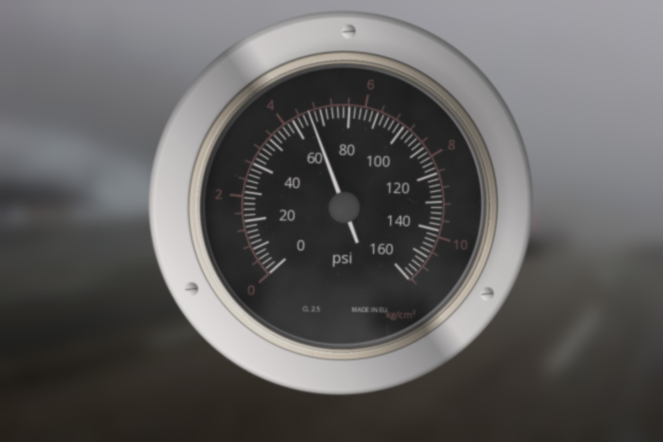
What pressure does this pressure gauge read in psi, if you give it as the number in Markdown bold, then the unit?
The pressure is **66** psi
